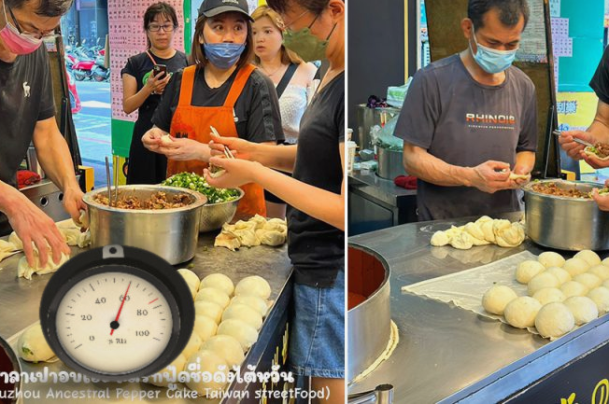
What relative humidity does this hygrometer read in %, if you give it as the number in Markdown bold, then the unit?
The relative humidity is **60** %
